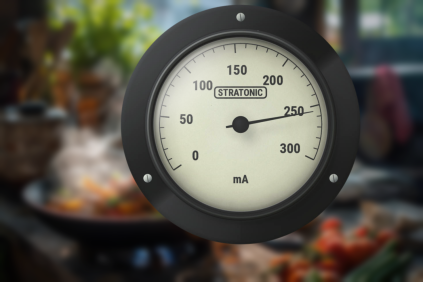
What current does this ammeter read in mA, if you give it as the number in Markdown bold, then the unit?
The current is **255** mA
